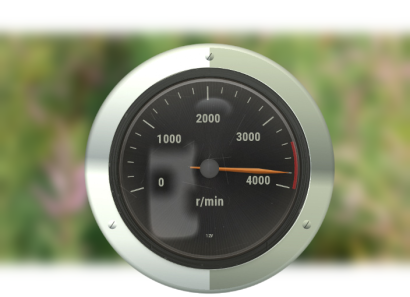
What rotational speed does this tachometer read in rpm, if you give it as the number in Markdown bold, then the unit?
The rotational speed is **3800** rpm
